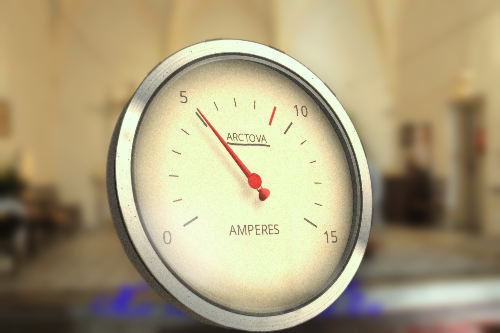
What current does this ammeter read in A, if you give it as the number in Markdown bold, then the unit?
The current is **5** A
